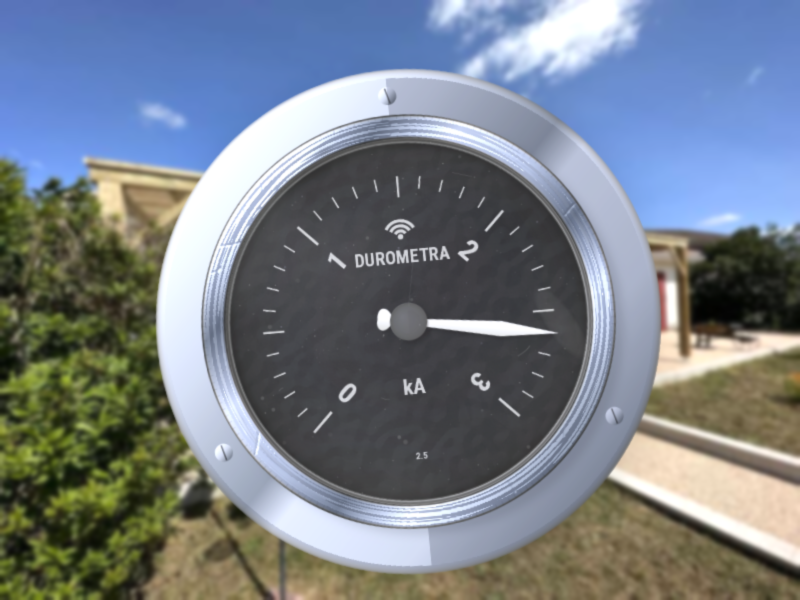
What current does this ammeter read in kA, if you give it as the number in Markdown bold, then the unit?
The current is **2.6** kA
